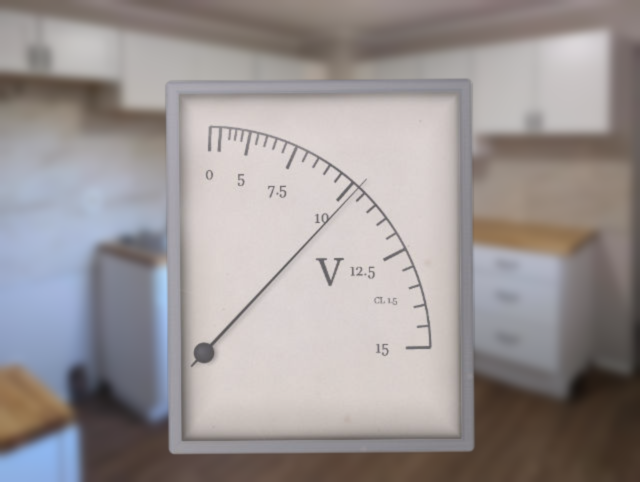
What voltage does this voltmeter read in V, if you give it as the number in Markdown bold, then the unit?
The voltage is **10.25** V
